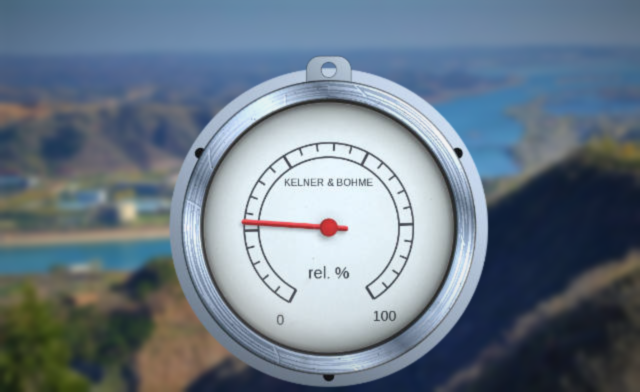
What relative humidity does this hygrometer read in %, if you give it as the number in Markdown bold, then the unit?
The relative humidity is **22** %
